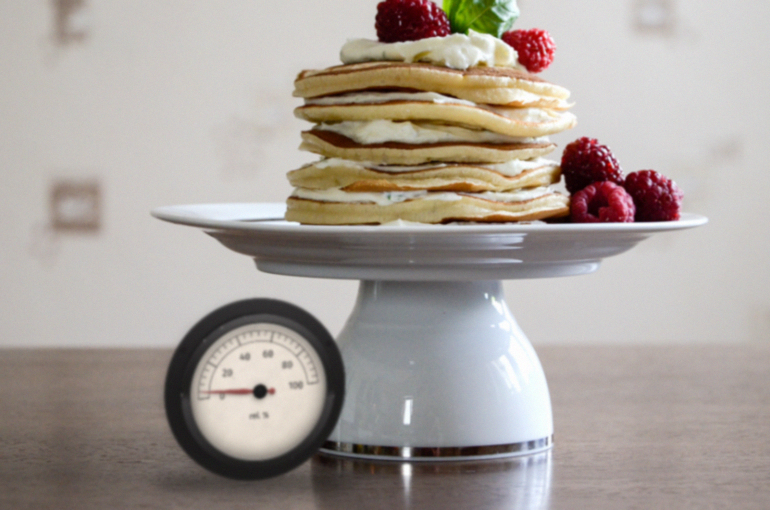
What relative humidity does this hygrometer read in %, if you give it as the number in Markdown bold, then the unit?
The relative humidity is **4** %
